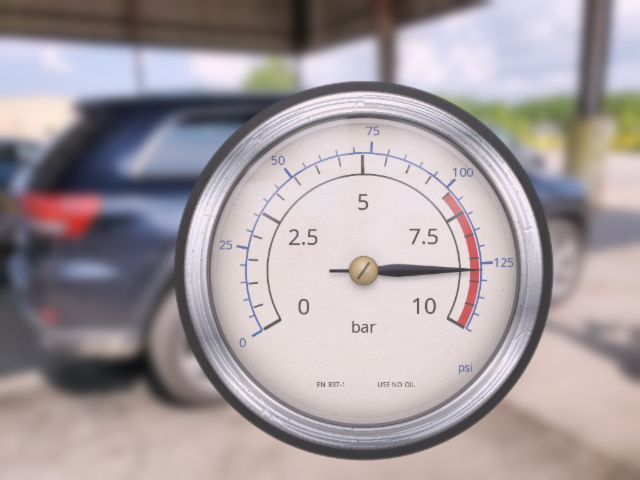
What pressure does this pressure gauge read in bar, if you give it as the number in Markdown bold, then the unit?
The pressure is **8.75** bar
